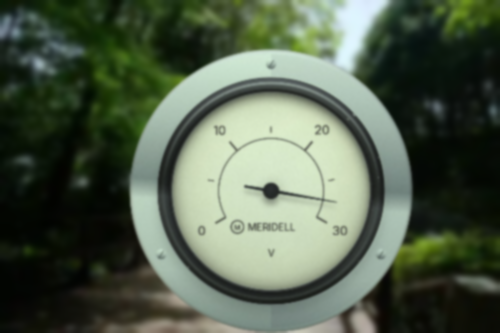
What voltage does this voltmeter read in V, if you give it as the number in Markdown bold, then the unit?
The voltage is **27.5** V
